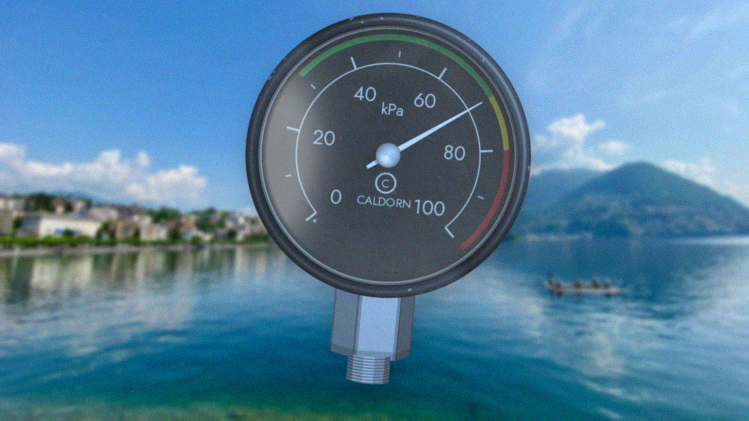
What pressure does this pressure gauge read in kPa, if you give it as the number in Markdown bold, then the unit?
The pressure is **70** kPa
